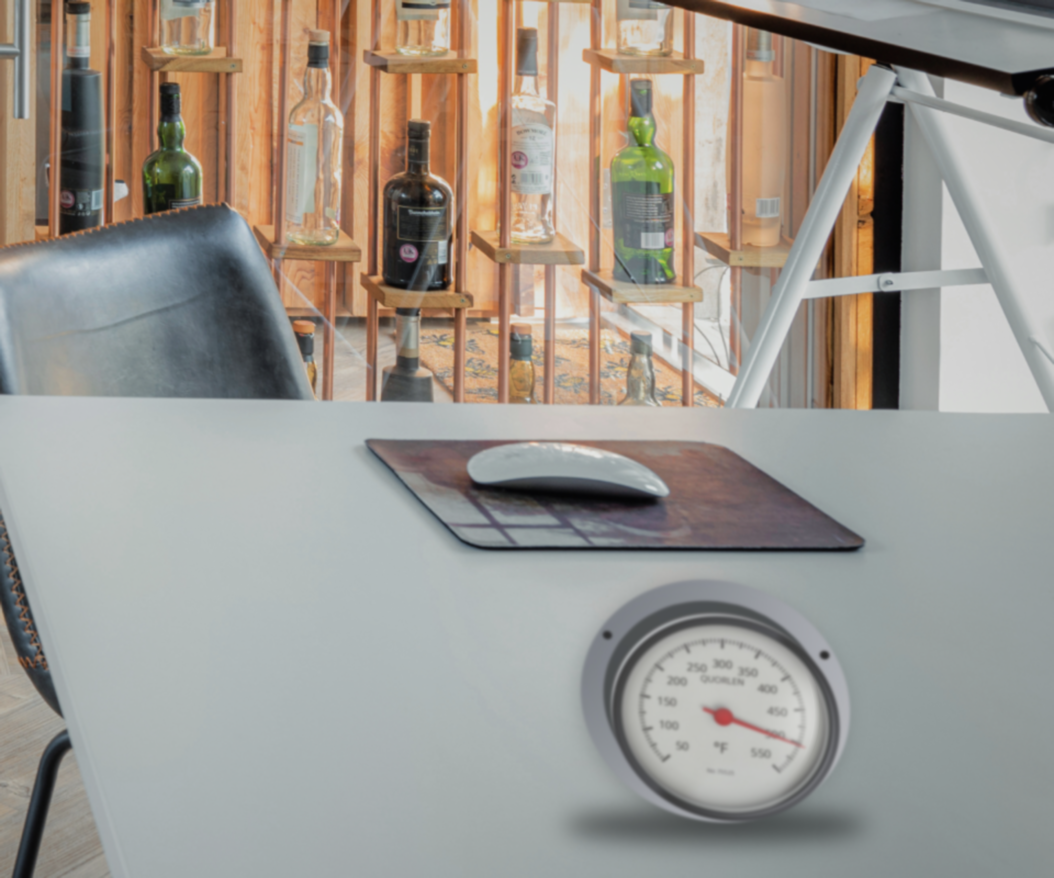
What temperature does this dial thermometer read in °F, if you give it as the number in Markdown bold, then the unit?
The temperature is **500** °F
